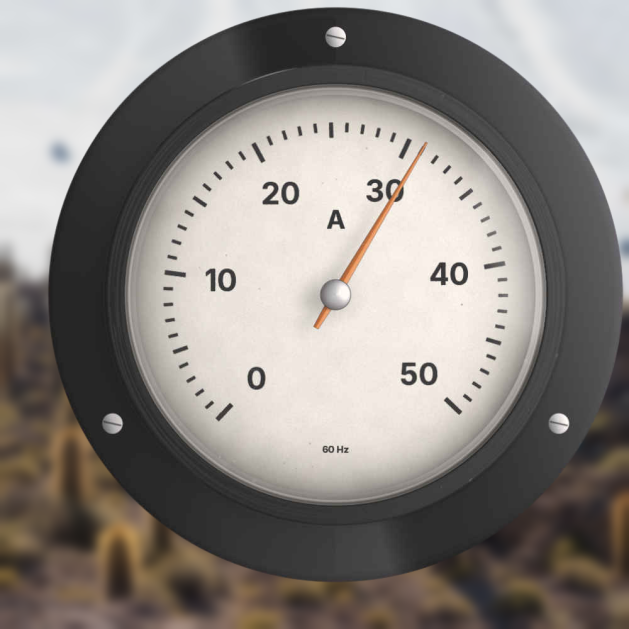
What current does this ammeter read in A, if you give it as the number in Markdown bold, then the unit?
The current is **31** A
